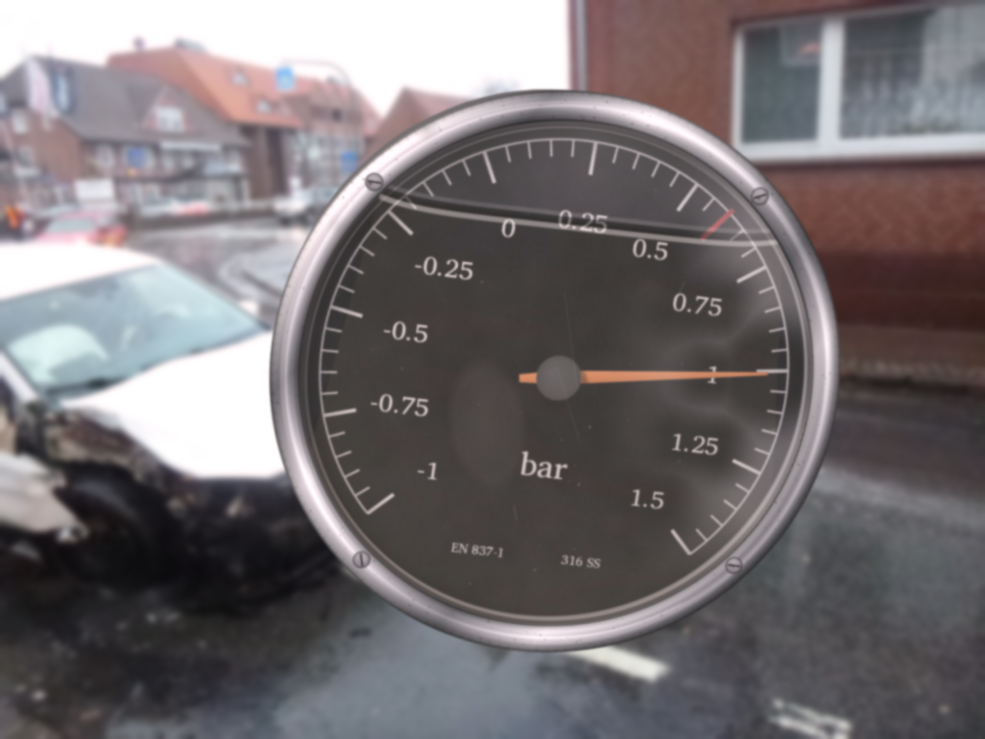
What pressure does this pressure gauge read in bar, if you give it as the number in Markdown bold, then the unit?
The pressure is **1** bar
